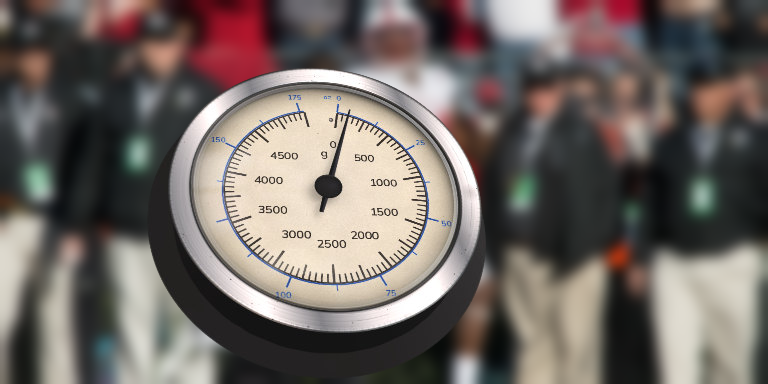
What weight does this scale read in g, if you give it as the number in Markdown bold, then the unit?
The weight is **100** g
